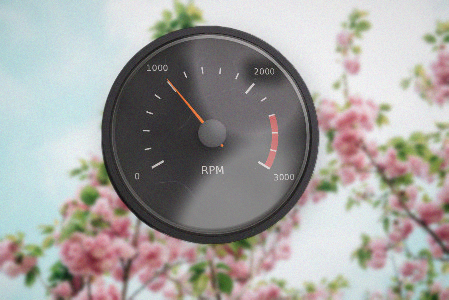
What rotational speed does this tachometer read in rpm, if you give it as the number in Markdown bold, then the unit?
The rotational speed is **1000** rpm
